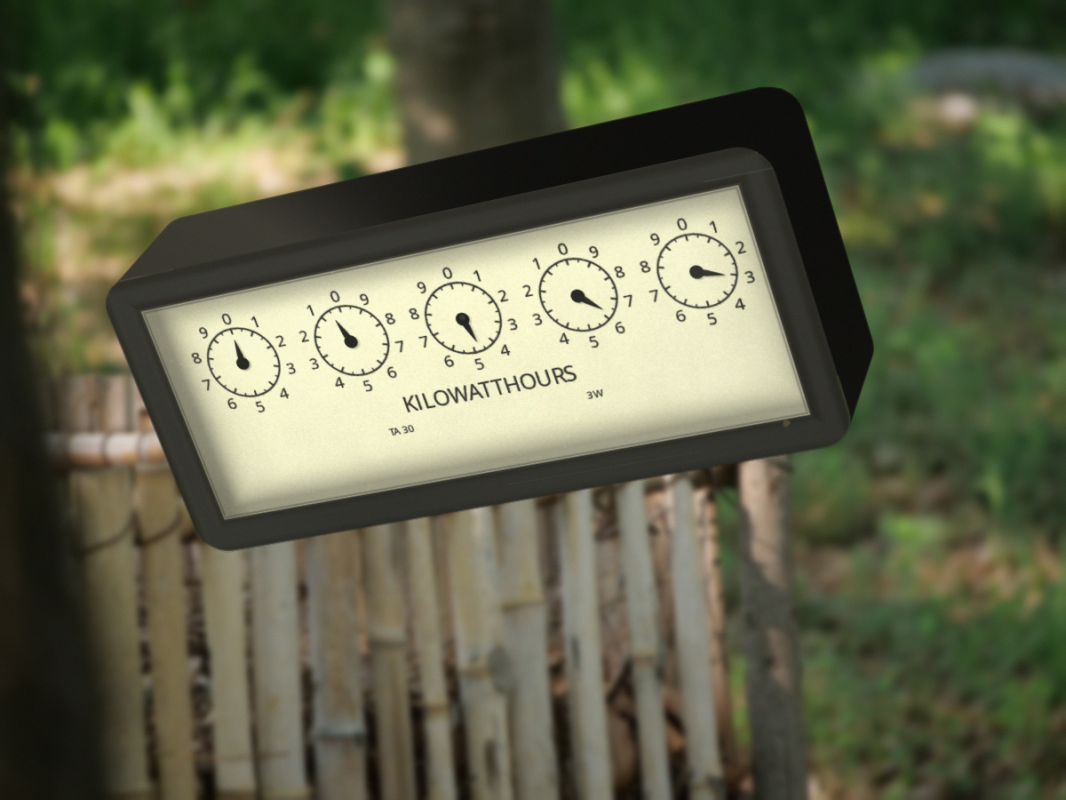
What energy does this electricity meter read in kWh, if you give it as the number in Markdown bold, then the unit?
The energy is **463** kWh
